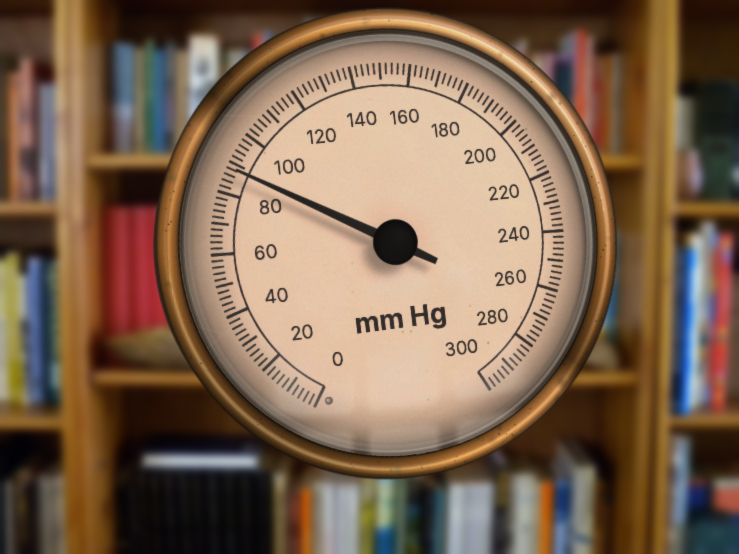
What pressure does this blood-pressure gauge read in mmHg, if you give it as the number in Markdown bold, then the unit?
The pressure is **88** mmHg
